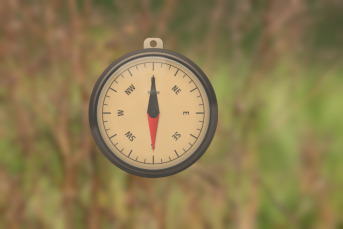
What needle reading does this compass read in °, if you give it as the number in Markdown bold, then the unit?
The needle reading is **180** °
